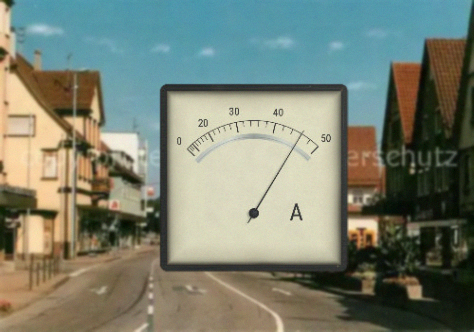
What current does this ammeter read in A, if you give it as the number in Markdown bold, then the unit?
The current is **46** A
